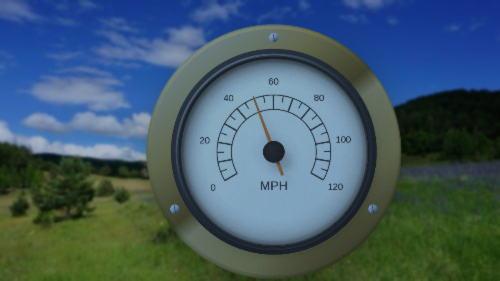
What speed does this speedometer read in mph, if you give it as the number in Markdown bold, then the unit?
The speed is **50** mph
